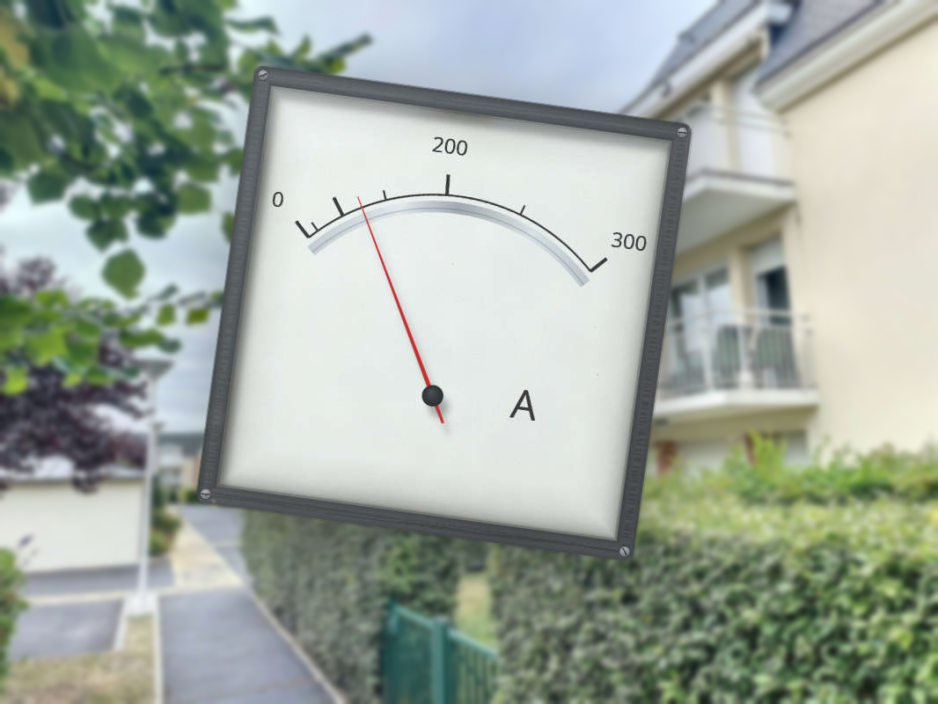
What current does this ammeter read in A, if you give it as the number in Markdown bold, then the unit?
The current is **125** A
